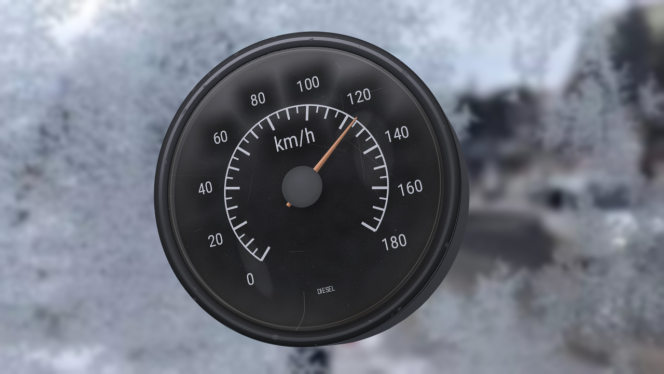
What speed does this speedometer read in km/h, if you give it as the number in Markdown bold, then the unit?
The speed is **125** km/h
